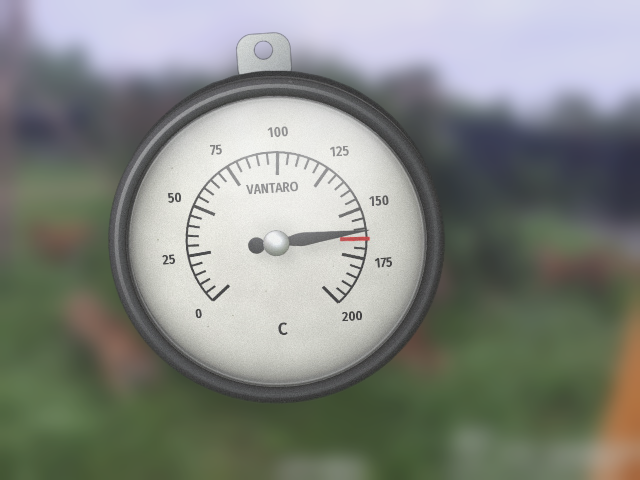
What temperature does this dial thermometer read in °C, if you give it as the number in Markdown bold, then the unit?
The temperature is **160** °C
